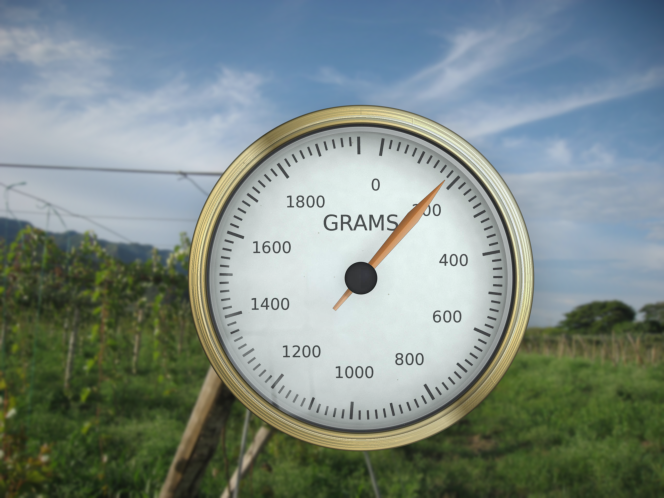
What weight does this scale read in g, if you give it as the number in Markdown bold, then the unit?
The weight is **180** g
